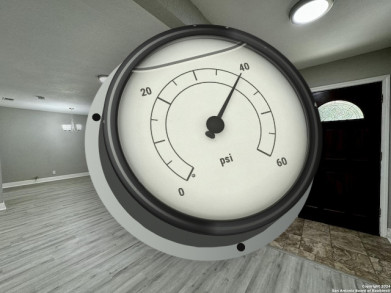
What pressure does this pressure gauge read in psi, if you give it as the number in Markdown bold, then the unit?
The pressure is **40** psi
